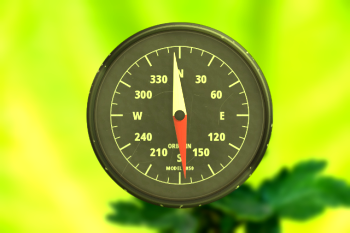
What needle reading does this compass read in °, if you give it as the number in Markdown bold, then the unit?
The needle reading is **175** °
